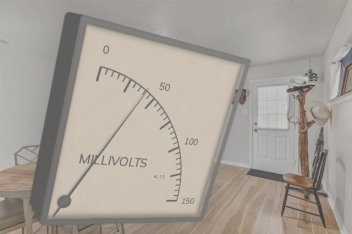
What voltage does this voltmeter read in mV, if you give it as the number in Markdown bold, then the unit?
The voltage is **40** mV
